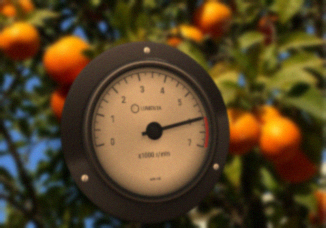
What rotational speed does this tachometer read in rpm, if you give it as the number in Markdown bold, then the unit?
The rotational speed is **6000** rpm
